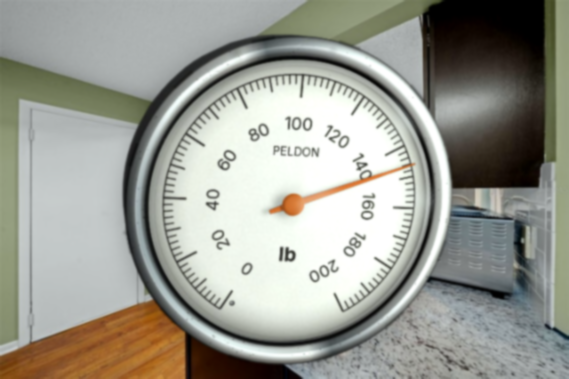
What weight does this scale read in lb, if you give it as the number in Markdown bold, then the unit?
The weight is **146** lb
